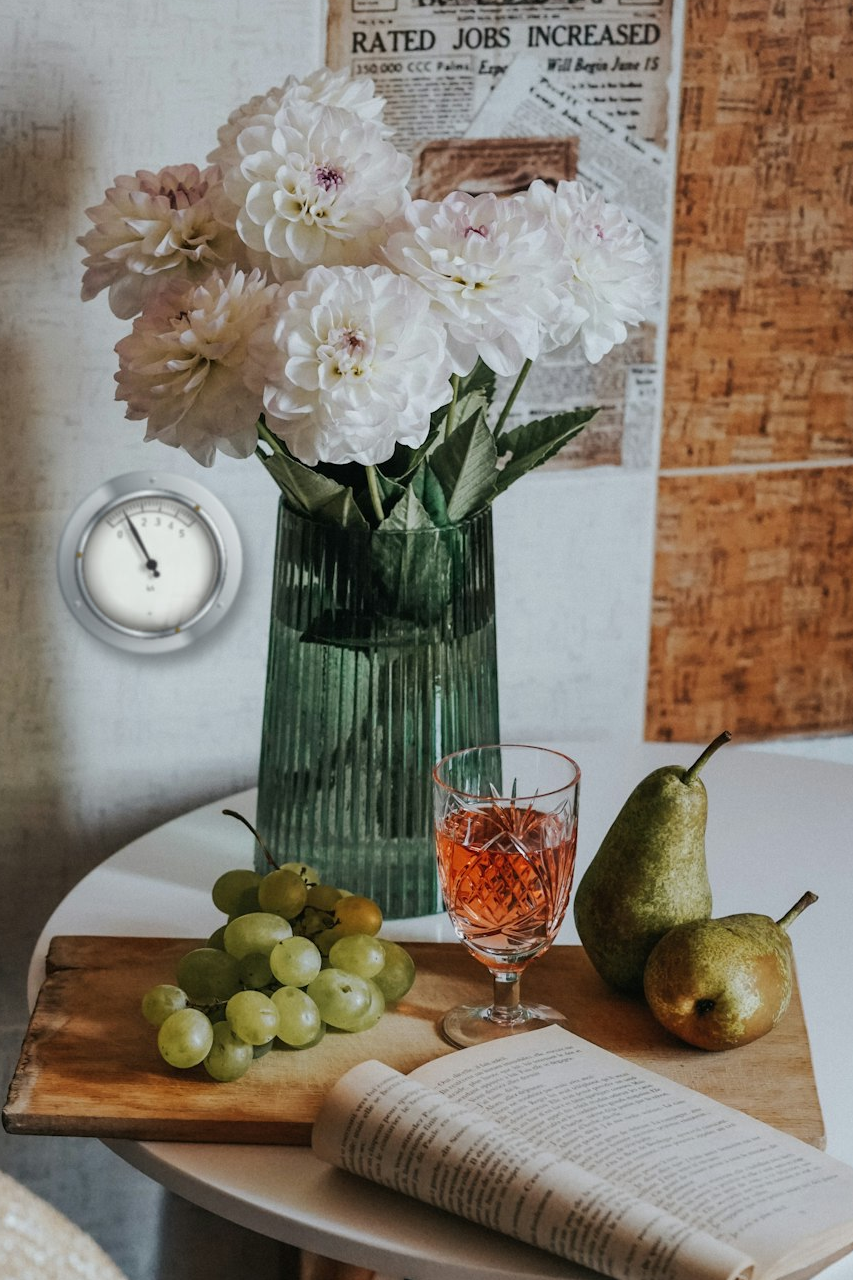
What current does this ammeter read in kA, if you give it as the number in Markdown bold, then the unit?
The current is **1** kA
